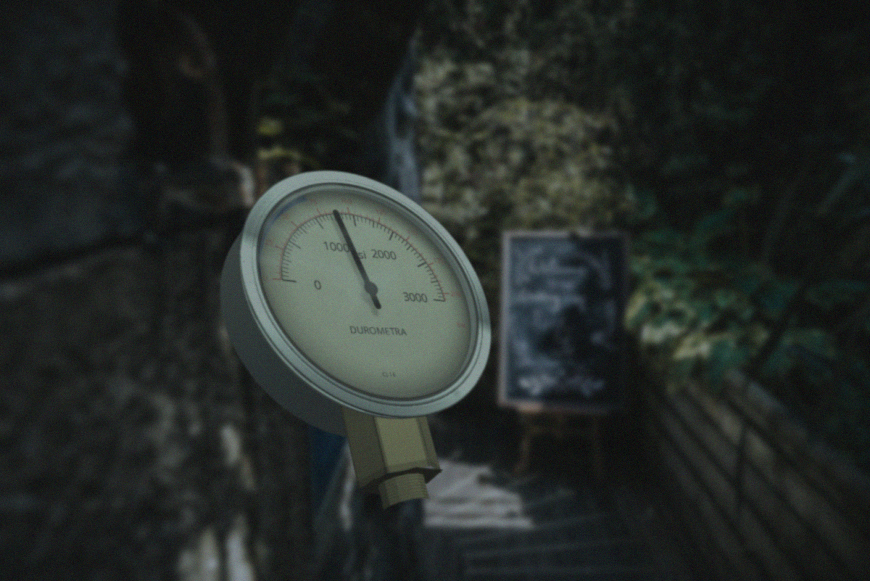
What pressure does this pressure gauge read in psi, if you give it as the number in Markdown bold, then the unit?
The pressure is **1250** psi
